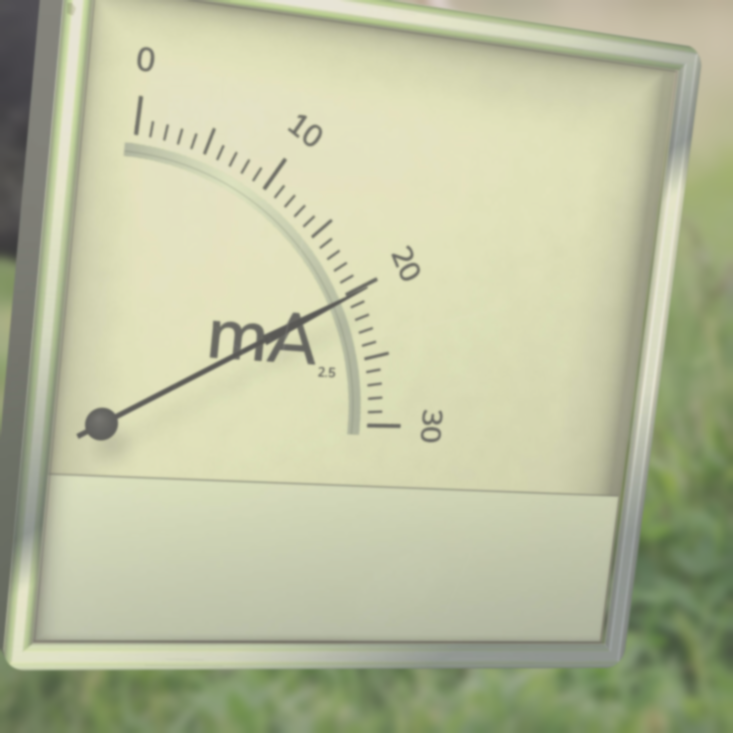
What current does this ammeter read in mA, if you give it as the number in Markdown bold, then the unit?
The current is **20** mA
